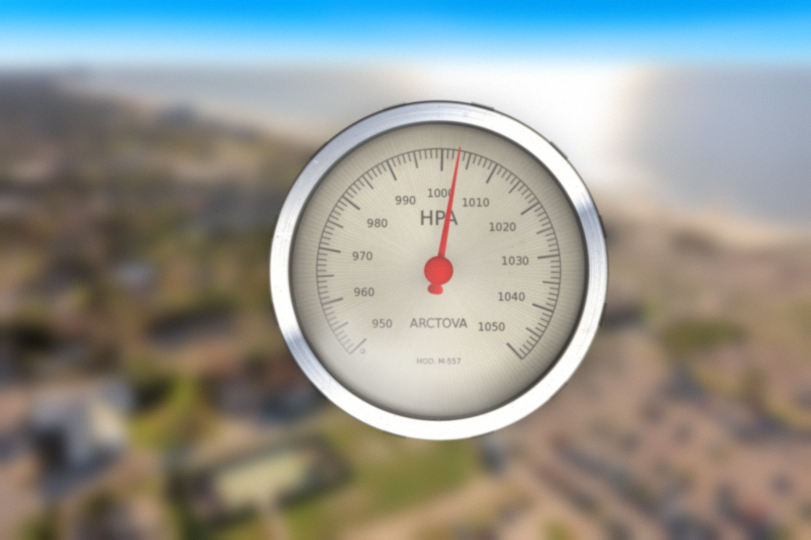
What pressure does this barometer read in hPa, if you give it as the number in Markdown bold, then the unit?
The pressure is **1003** hPa
